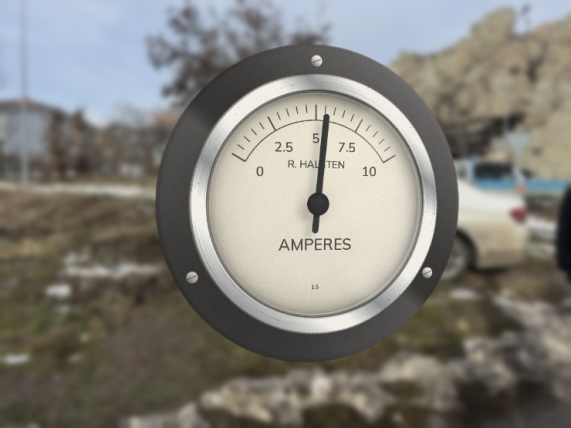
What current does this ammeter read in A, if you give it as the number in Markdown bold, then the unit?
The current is **5.5** A
